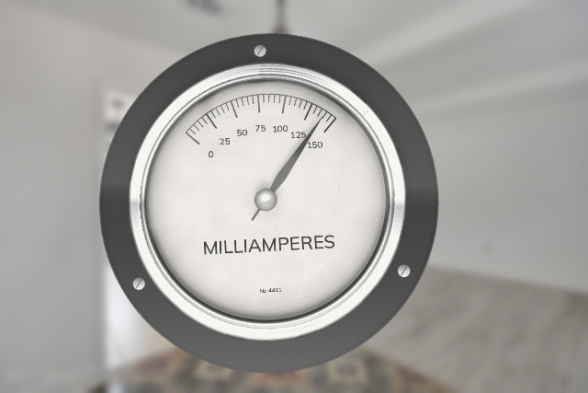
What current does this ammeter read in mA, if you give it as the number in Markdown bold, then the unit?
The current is **140** mA
